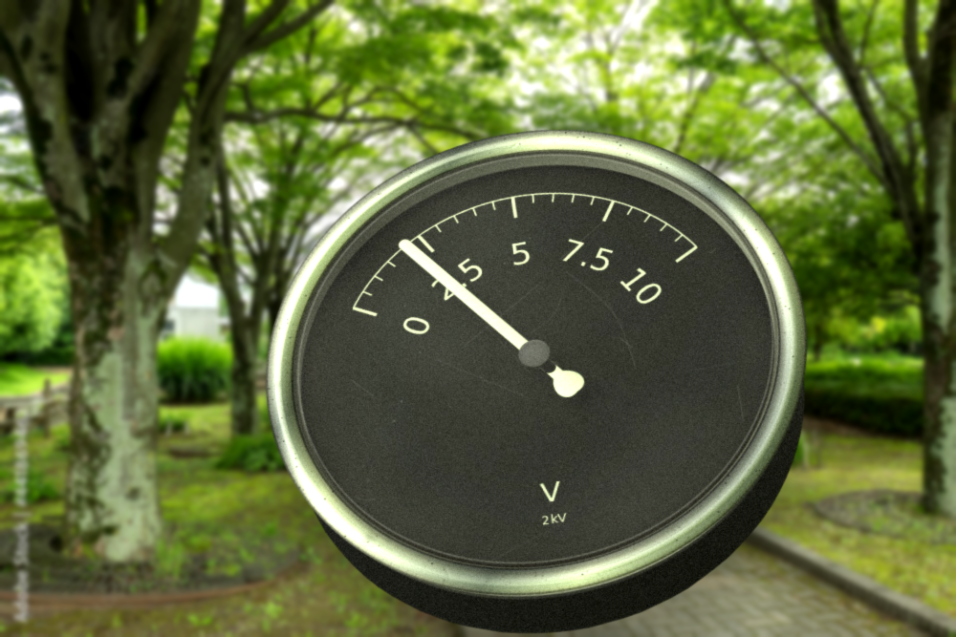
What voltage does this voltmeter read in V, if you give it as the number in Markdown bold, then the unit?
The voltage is **2** V
